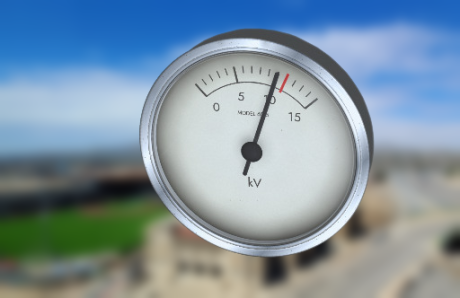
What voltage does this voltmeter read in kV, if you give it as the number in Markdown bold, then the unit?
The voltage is **10** kV
